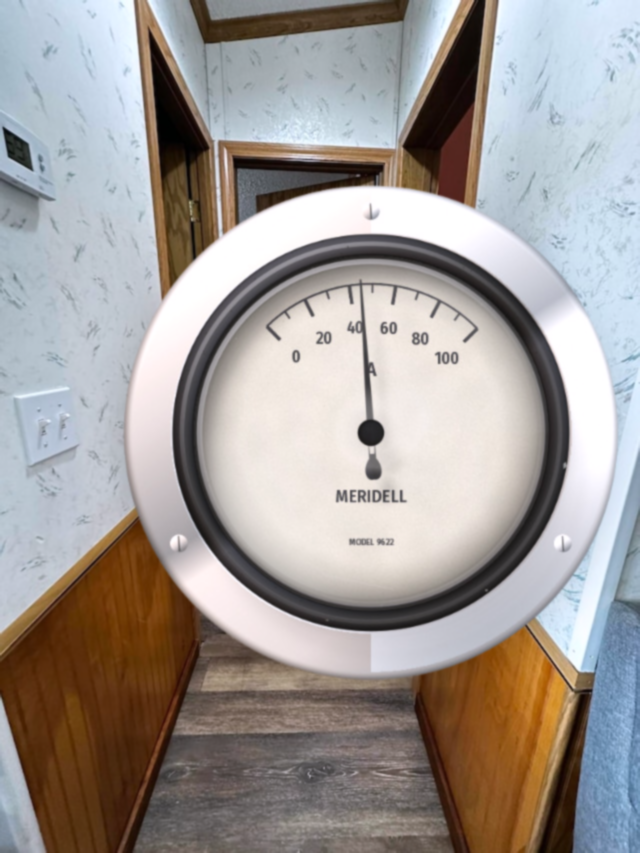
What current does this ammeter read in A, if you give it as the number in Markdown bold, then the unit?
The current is **45** A
